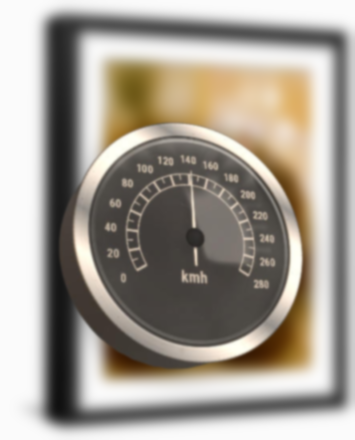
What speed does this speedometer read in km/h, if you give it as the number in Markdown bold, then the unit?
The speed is **140** km/h
